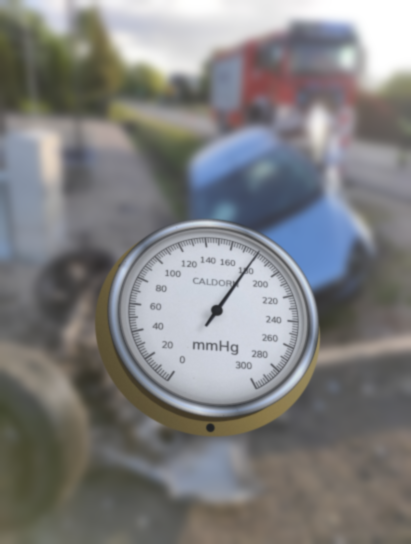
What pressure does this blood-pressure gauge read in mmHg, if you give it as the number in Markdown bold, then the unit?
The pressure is **180** mmHg
